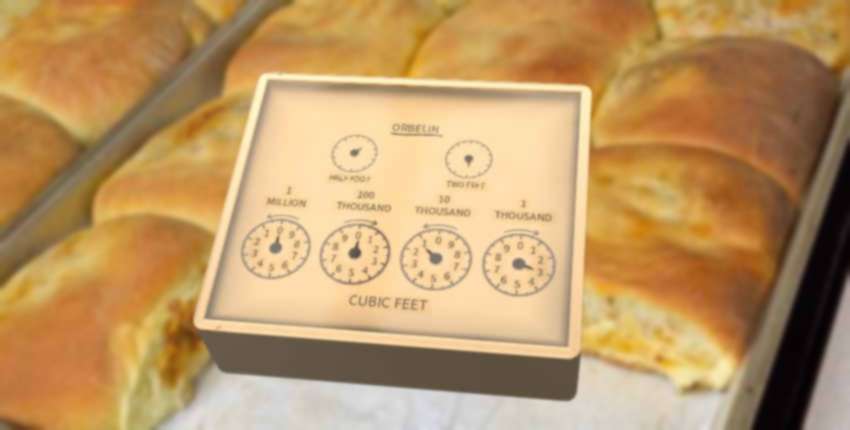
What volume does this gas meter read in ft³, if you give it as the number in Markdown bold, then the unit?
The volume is **1300** ft³
